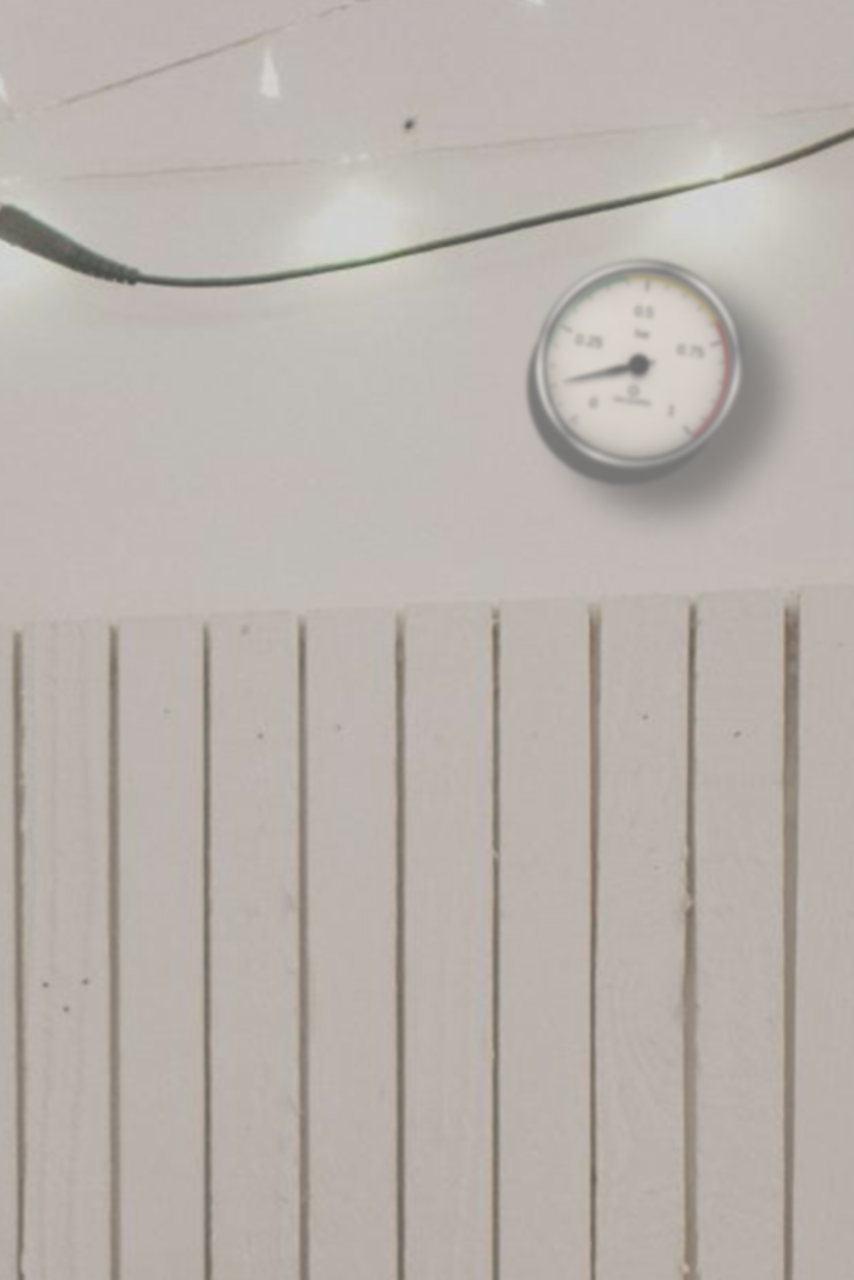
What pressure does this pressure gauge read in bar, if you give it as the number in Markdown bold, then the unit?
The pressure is **0.1** bar
